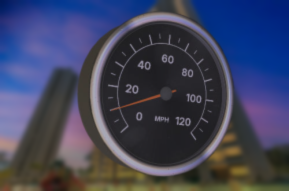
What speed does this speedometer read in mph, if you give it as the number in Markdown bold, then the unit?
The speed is **10** mph
